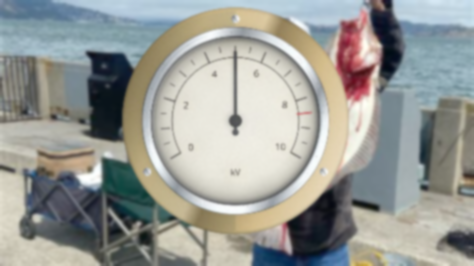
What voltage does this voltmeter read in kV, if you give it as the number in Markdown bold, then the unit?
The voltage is **5** kV
